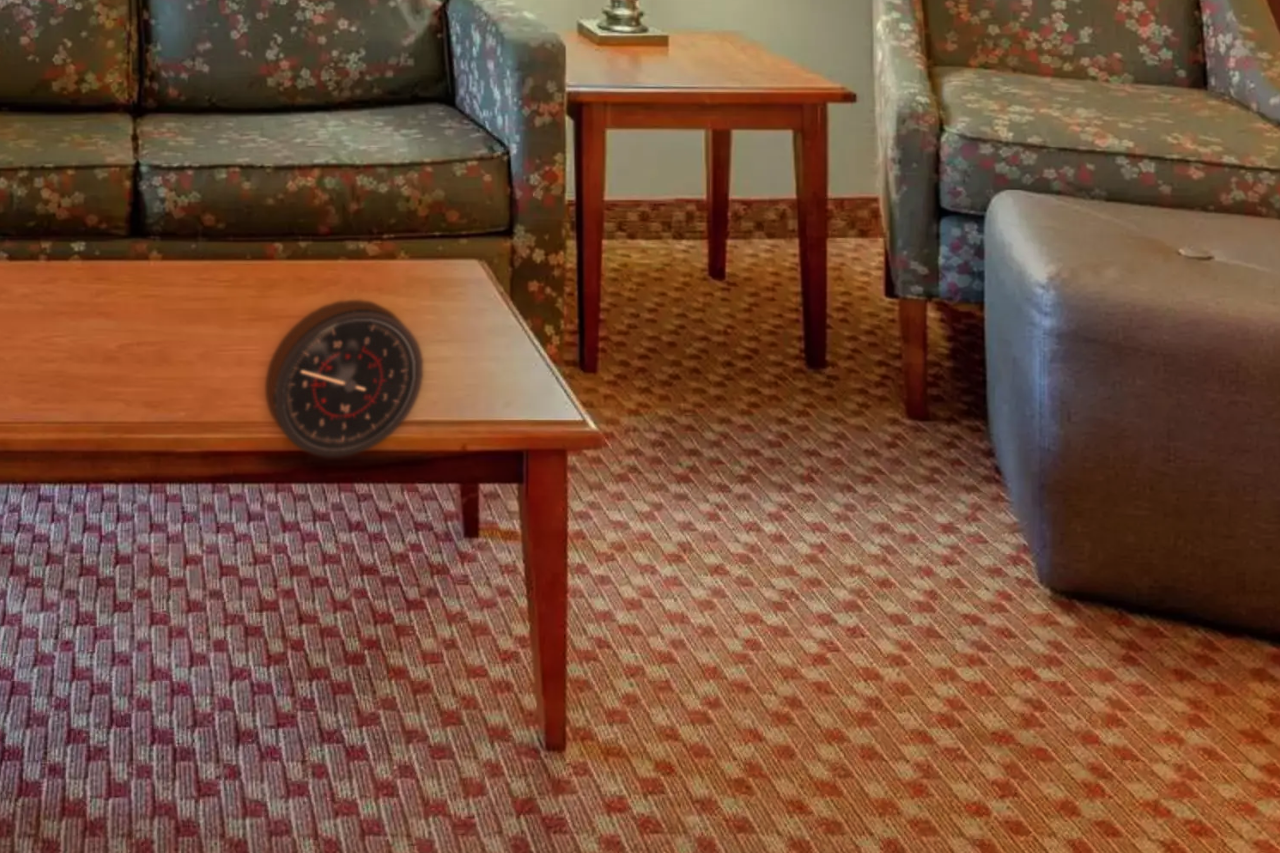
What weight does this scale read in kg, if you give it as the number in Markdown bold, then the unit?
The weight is **8.5** kg
